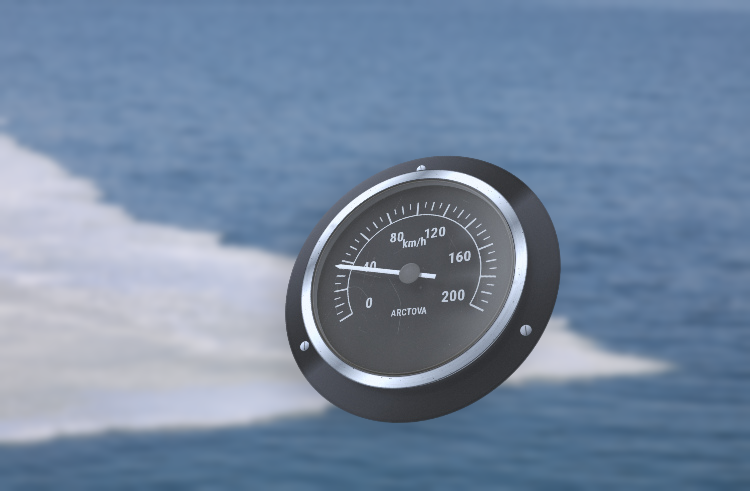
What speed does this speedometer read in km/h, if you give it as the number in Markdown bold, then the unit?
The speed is **35** km/h
